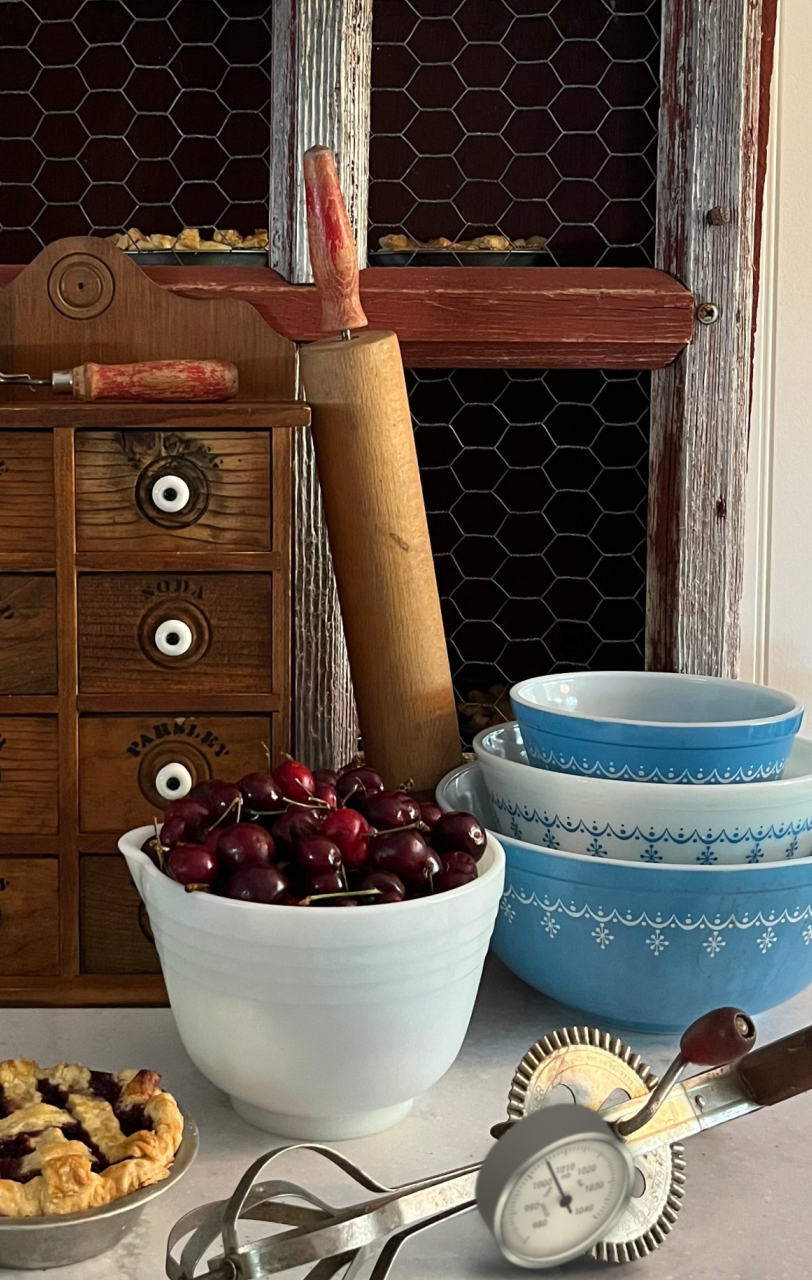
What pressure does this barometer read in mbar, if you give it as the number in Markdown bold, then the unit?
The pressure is **1005** mbar
